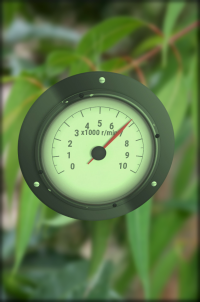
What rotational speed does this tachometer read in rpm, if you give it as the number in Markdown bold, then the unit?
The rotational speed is **6750** rpm
